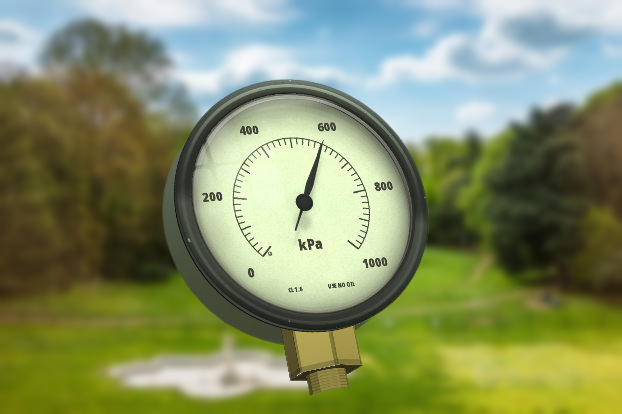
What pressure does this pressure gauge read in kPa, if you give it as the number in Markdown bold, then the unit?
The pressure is **600** kPa
